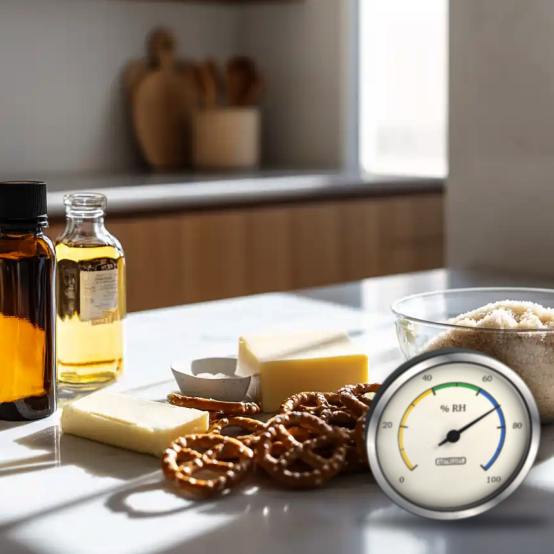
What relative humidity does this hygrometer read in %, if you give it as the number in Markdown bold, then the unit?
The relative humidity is **70** %
